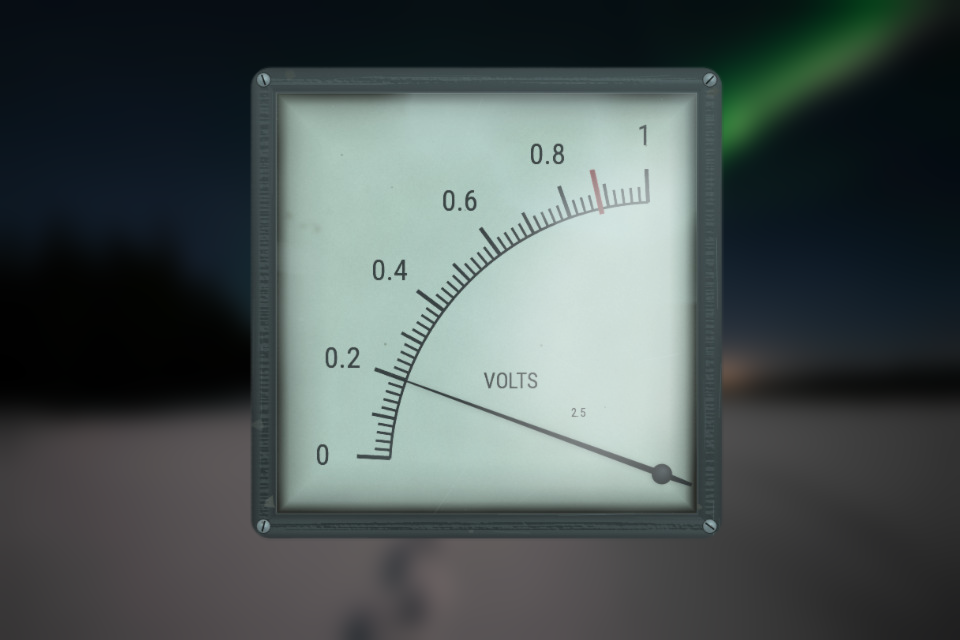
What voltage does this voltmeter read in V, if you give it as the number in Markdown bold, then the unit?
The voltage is **0.2** V
